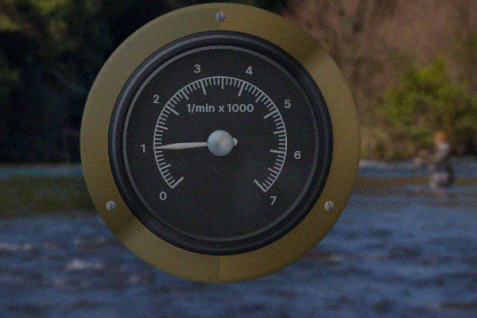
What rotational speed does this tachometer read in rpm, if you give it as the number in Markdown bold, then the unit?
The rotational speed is **1000** rpm
